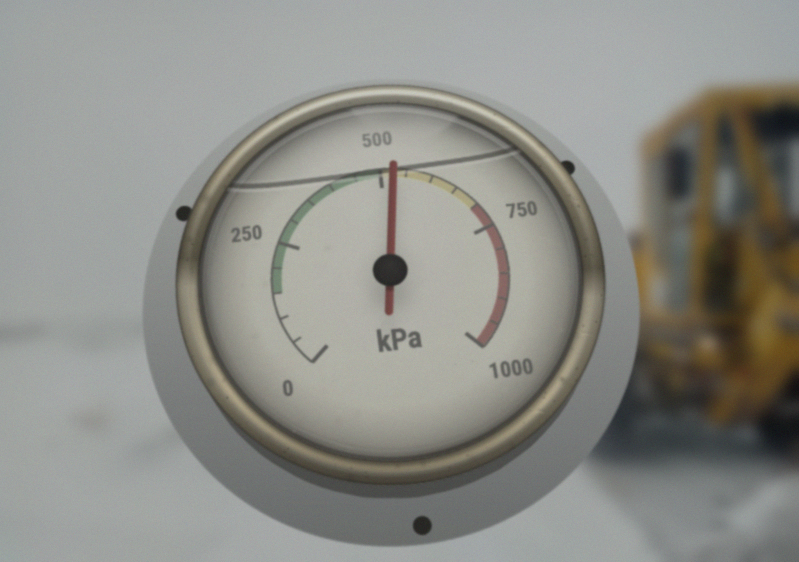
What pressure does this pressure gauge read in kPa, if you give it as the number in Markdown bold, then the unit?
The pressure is **525** kPa
